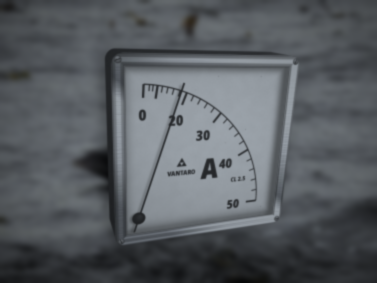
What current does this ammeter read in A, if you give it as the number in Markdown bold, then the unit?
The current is **18** A
